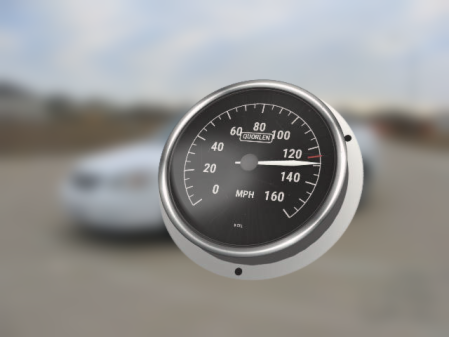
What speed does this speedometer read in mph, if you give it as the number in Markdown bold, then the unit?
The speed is **130** mph
